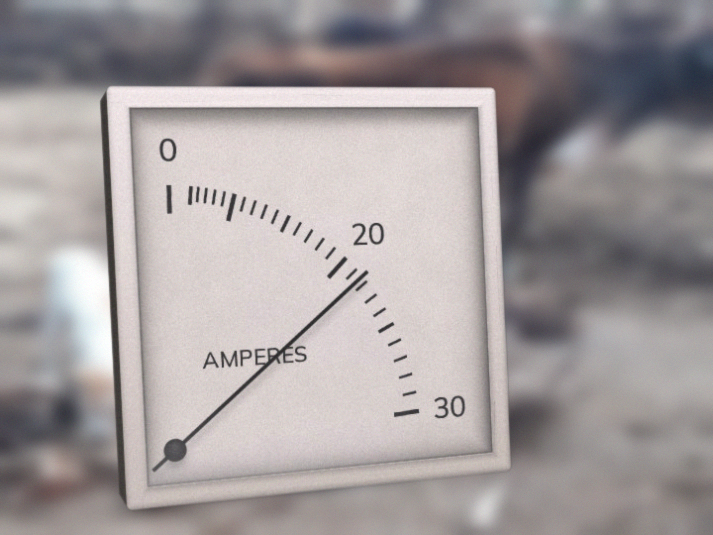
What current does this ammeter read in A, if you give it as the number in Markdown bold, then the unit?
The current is **21.5** A
